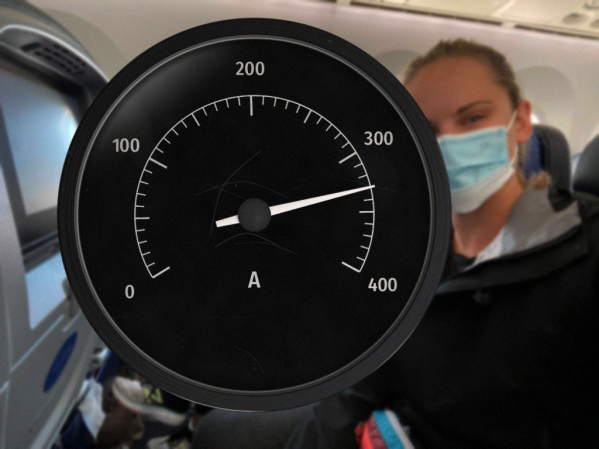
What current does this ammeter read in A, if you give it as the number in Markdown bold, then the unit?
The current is **330** A
